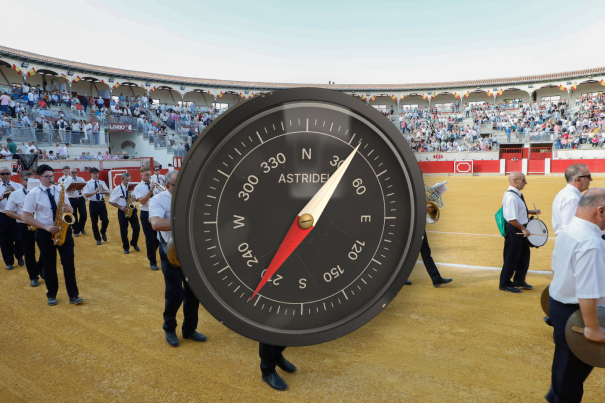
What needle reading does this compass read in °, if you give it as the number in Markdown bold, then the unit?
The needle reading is **215** °
